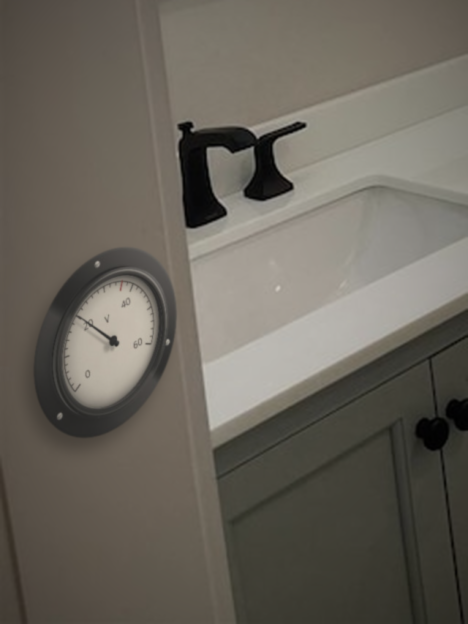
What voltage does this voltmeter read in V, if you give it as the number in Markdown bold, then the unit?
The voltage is **20** V
